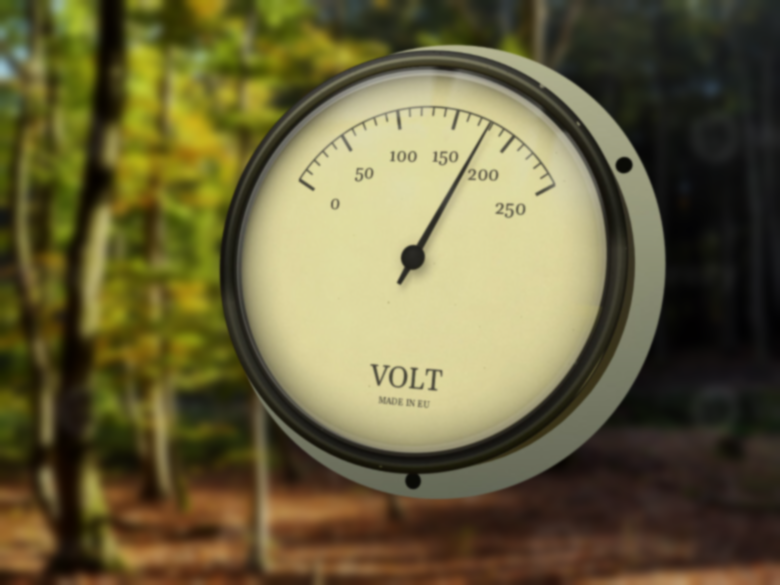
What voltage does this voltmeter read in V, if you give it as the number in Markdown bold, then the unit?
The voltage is **180** V
